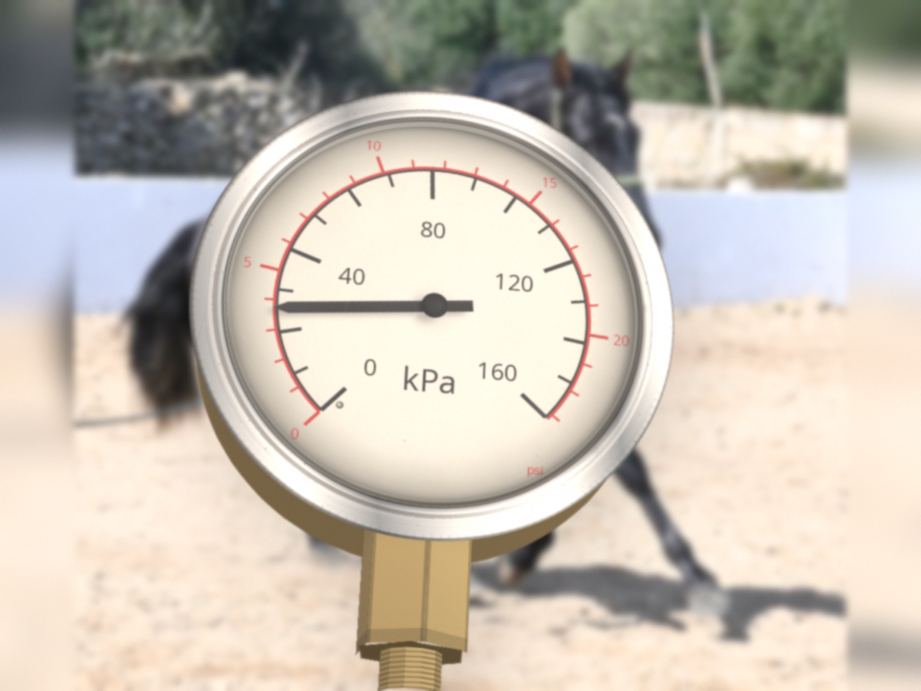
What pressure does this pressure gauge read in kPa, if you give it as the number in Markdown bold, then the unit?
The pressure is **25** kPa
